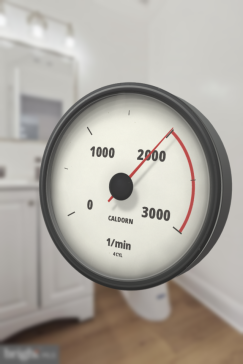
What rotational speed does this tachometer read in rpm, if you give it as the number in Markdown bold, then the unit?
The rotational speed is **2000** rpm
